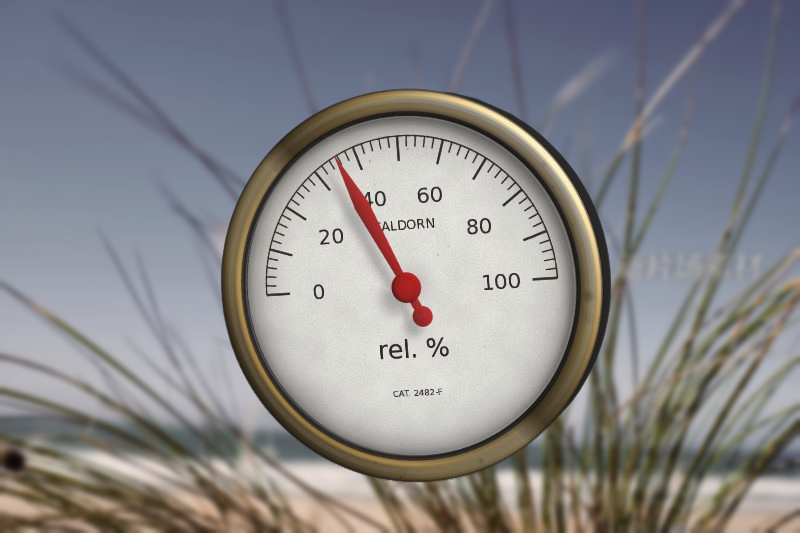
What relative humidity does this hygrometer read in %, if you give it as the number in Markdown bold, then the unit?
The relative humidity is **36** %
